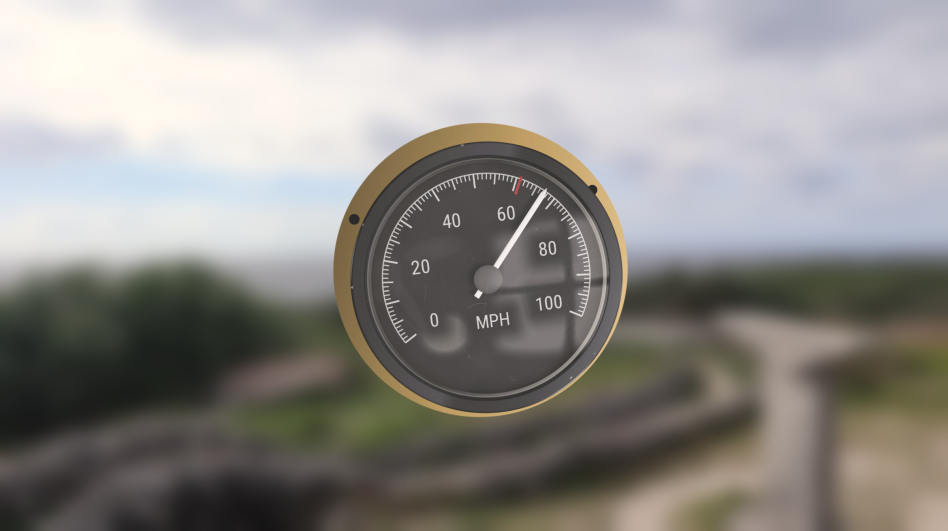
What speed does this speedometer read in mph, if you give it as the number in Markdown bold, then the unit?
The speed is **67** mph
